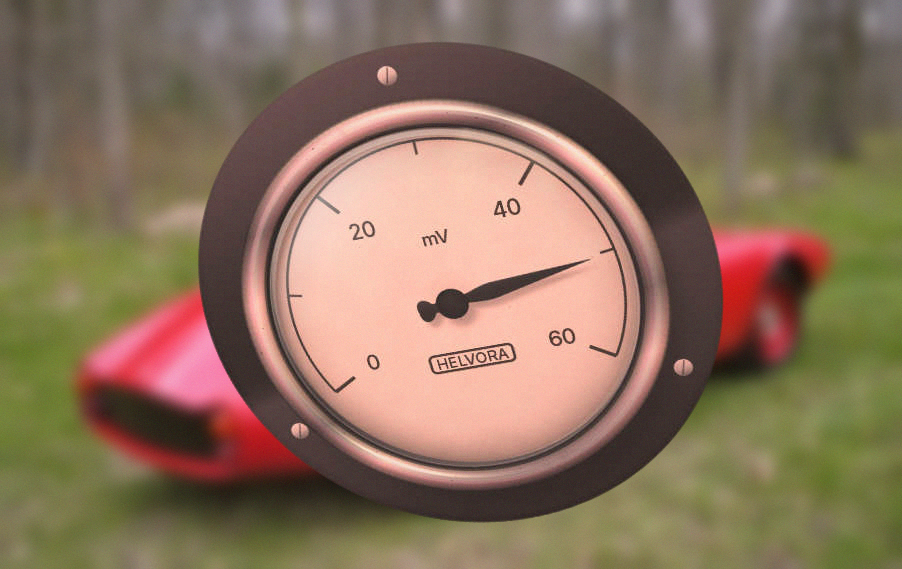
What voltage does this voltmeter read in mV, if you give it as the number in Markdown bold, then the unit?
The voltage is **50** mV
